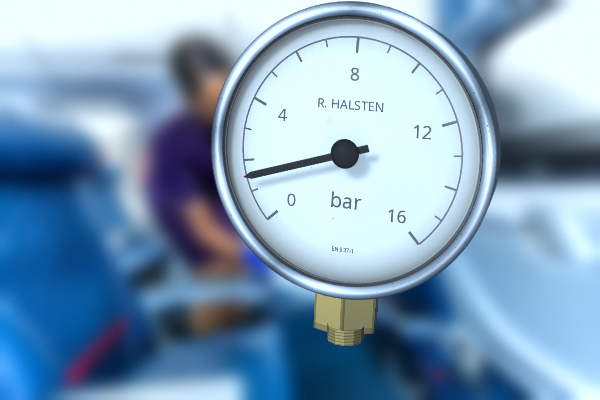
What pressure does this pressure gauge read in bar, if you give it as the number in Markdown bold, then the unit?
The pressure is **1.5** bar
